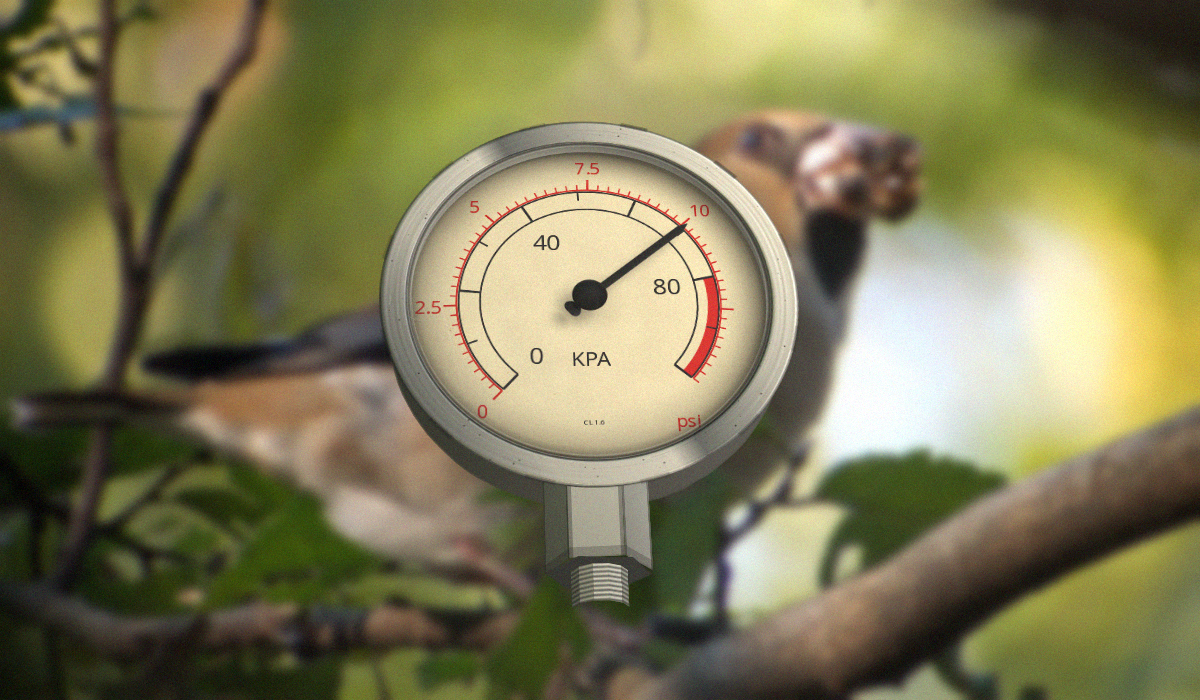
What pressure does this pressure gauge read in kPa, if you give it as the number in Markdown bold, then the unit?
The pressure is **70** kPa
